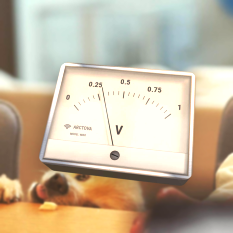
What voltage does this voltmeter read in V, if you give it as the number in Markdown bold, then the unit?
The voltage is **0.3** V
